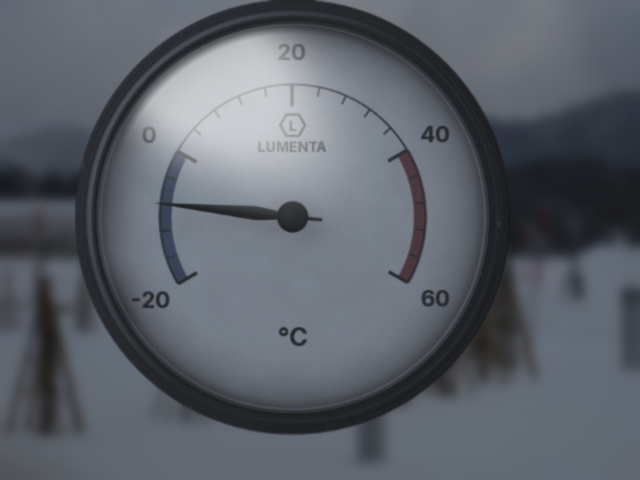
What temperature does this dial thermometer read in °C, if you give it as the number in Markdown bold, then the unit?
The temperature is **-8** °C
